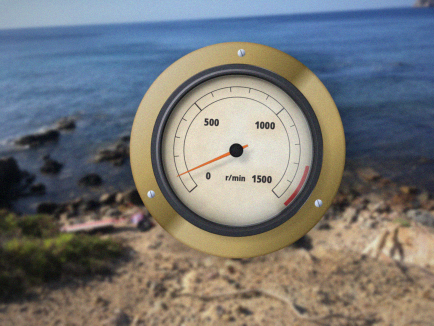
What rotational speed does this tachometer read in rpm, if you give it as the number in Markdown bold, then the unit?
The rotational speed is **100** rpm
